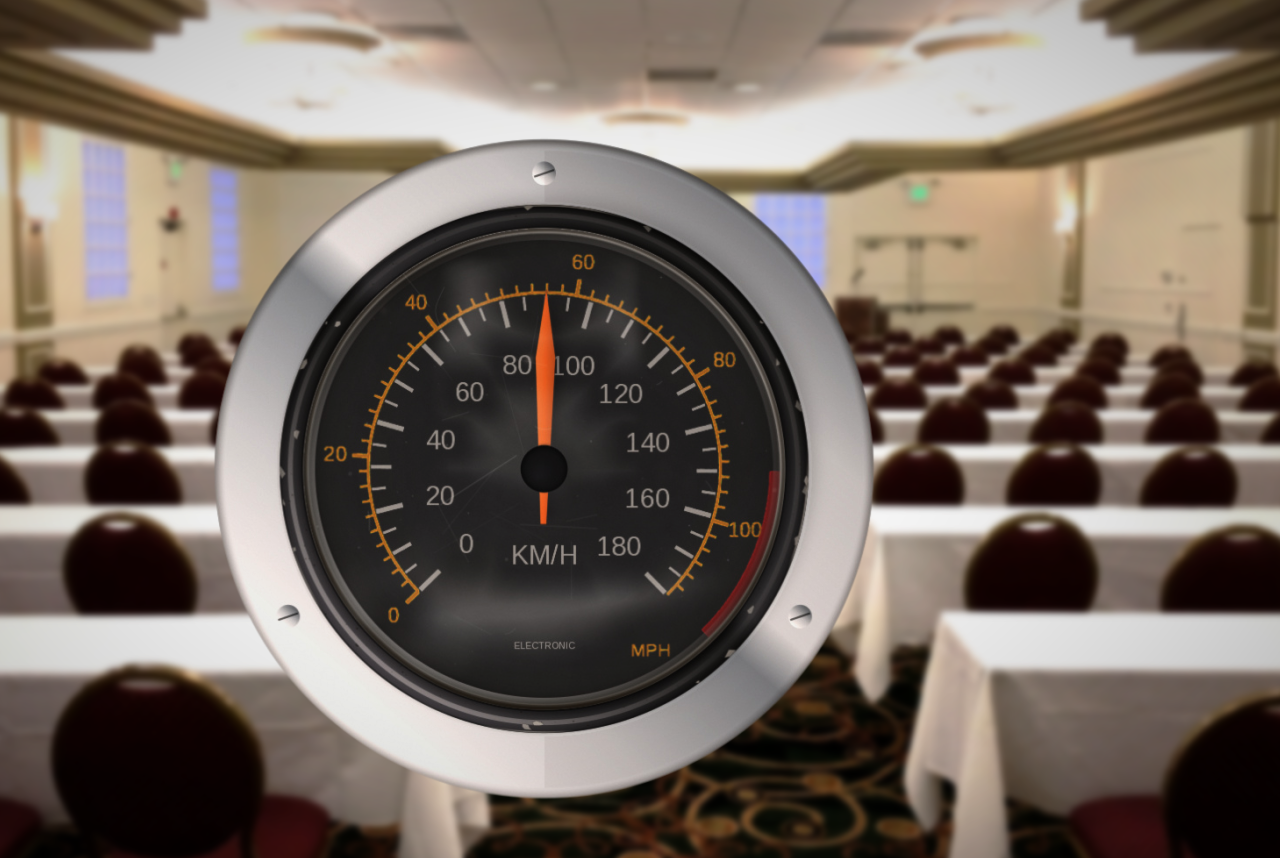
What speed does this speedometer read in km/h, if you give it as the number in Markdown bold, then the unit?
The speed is **90** km/h
